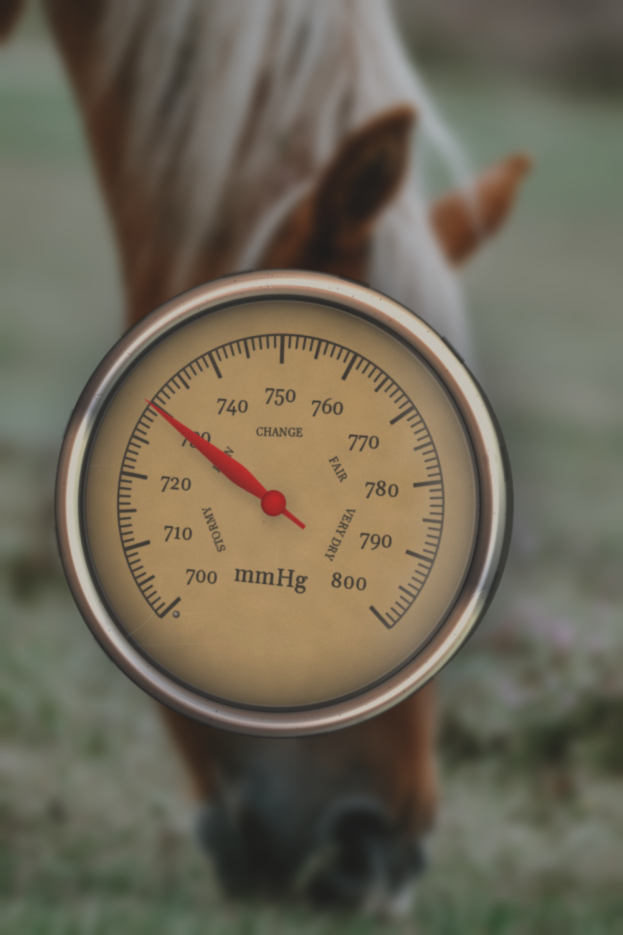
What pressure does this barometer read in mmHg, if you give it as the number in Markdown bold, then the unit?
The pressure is **730** mmHg
